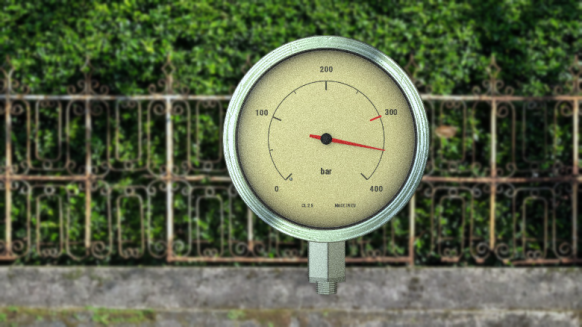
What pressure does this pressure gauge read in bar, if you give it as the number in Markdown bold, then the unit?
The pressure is **350** bar
